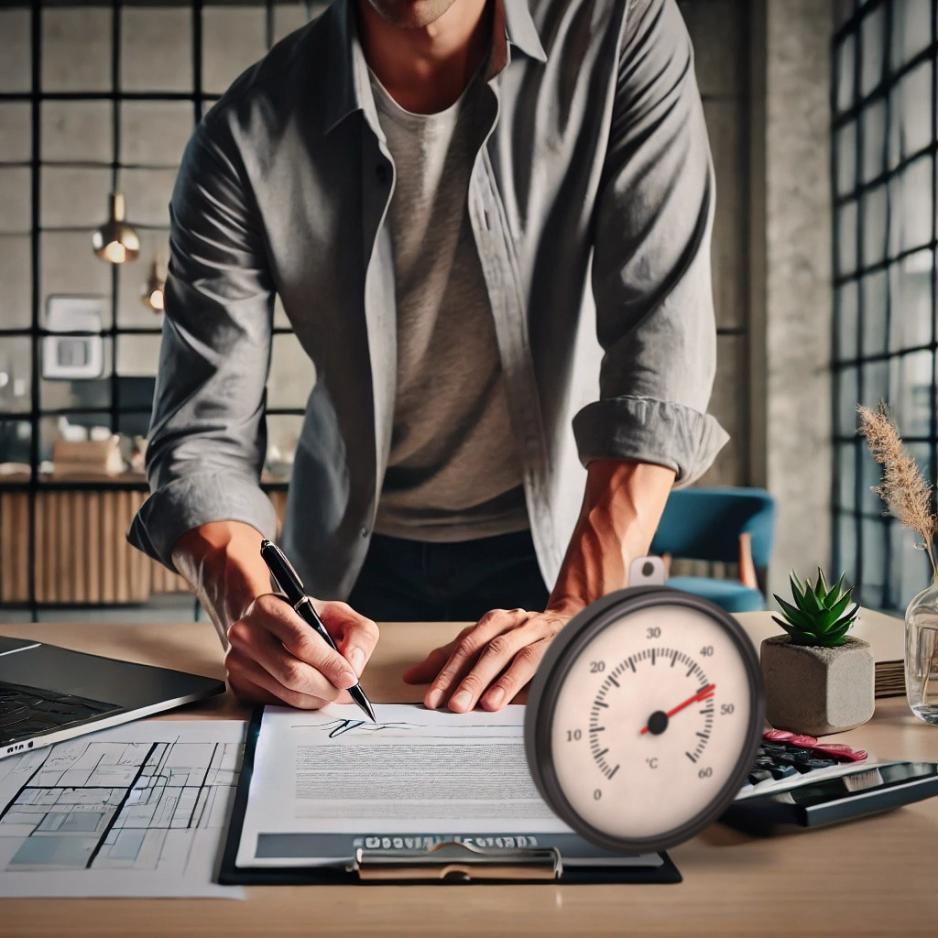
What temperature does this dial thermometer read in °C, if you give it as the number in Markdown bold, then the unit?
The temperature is **45** °C
